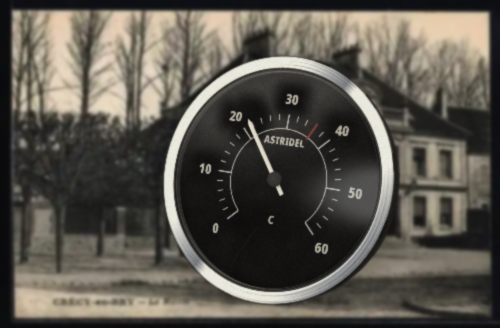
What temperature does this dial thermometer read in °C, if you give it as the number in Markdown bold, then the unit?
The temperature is **22** °C
